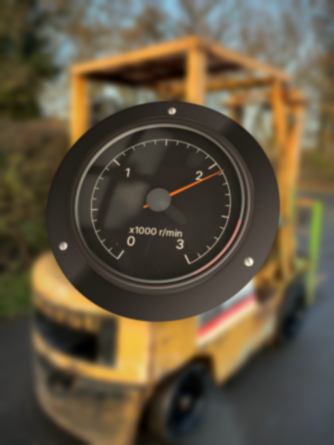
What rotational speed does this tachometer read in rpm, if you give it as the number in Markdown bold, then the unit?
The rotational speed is **2100** rpm
